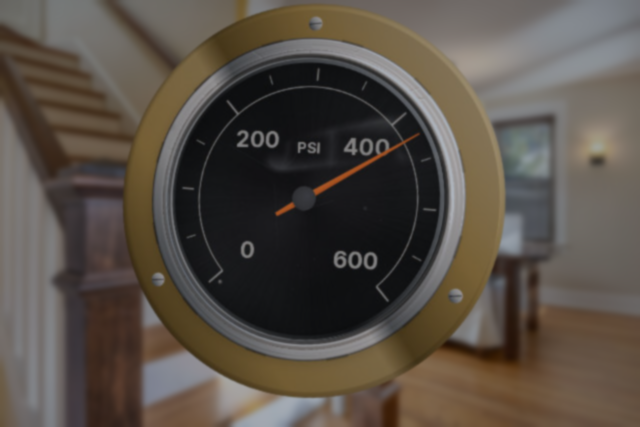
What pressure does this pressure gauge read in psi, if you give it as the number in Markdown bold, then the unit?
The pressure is **425** psi
